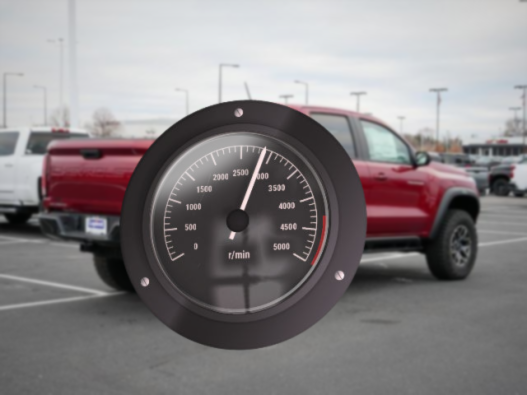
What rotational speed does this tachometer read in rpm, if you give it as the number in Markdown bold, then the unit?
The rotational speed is **2900** rpm
